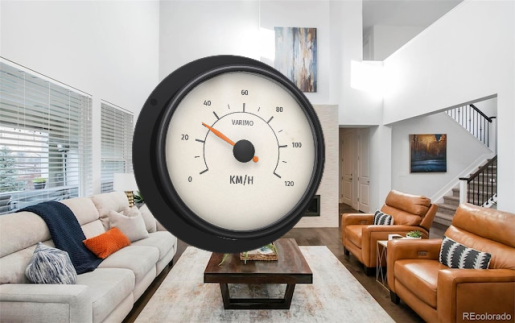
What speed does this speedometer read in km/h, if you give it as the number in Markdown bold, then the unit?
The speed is **30** km/h
